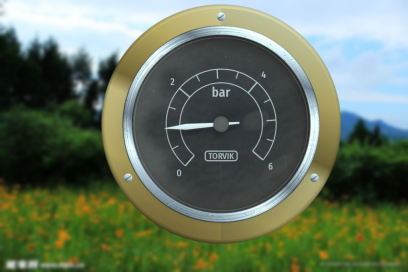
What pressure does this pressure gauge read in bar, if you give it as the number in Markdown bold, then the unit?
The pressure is **1** bar
